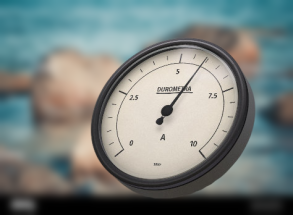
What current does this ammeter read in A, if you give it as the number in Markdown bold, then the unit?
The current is **6** A
